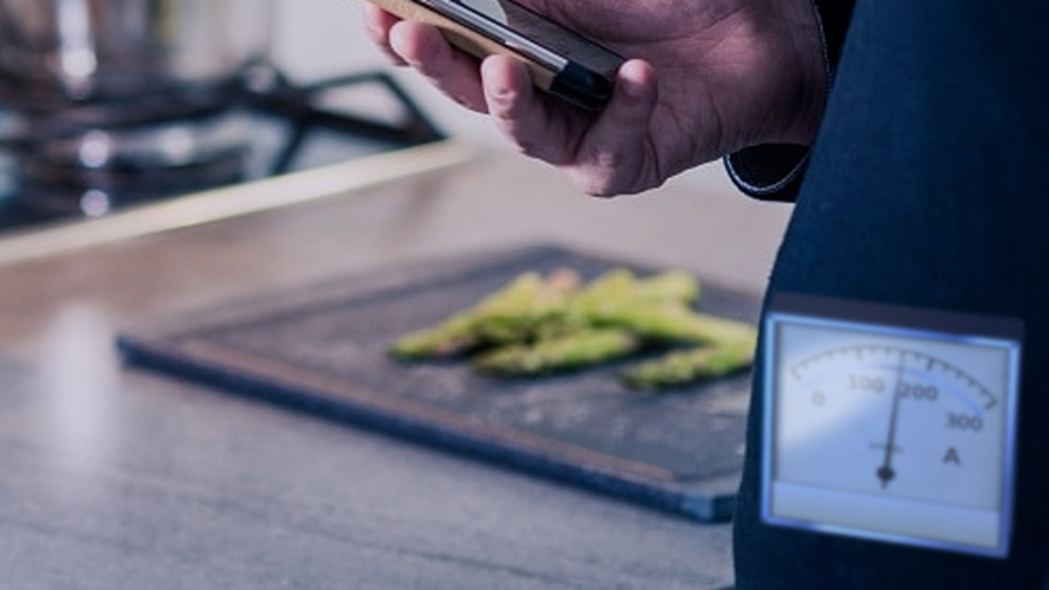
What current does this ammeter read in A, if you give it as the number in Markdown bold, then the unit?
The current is **160** A
